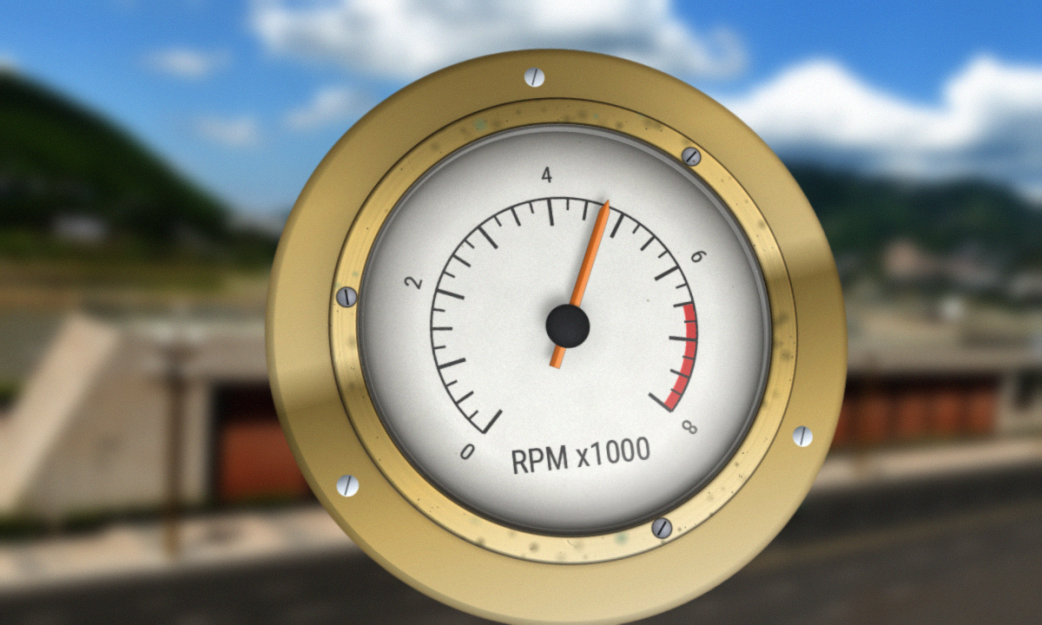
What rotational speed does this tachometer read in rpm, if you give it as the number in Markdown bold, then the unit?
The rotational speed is **4750** rpm
